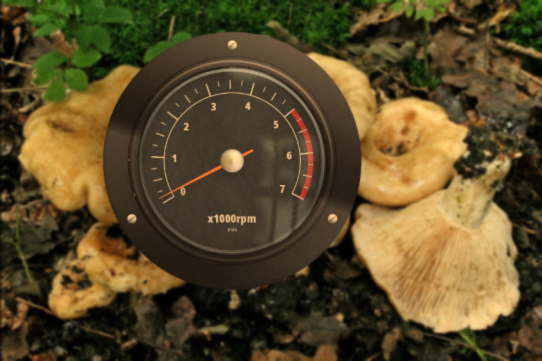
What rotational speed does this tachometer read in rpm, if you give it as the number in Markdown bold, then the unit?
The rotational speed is **125** rpm
